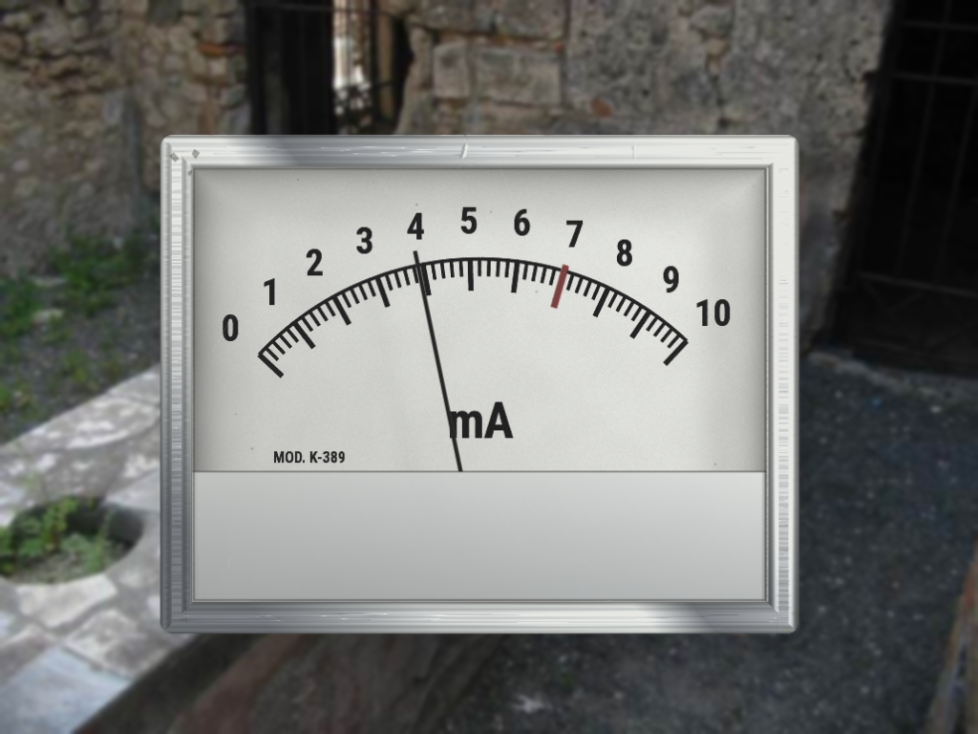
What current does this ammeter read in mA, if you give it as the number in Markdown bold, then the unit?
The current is **3.9** mA
